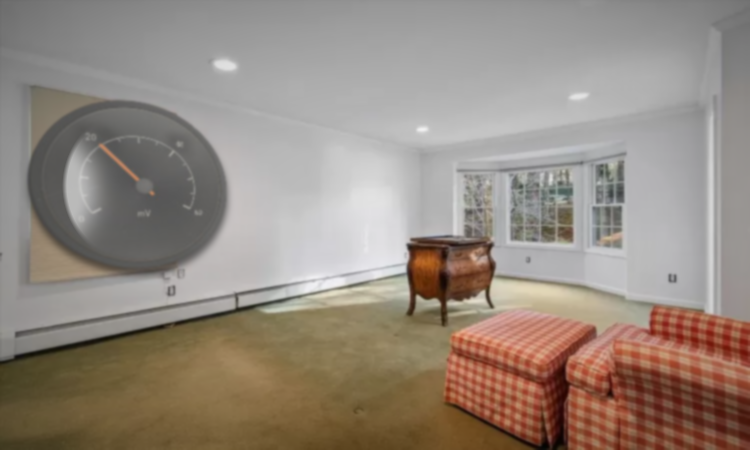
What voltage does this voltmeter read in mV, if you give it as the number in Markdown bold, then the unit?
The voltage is **20** mV
